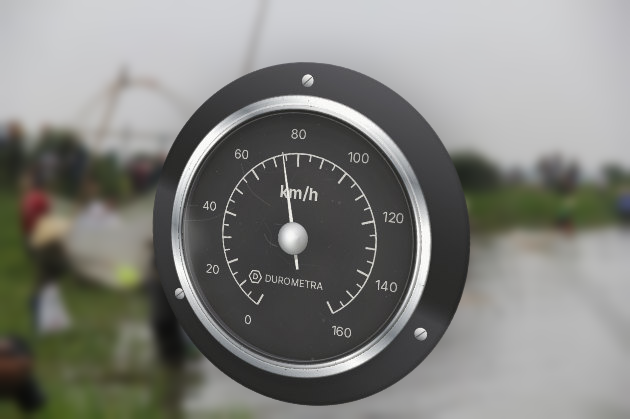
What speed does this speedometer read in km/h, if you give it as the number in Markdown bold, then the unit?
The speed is **75** km/h
